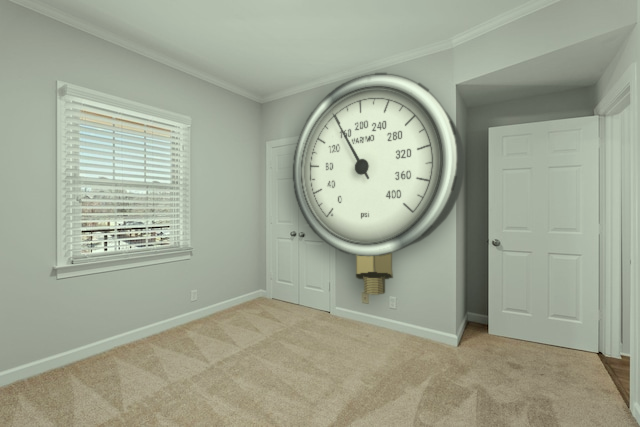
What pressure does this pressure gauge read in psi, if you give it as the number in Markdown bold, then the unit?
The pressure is **160** psi
